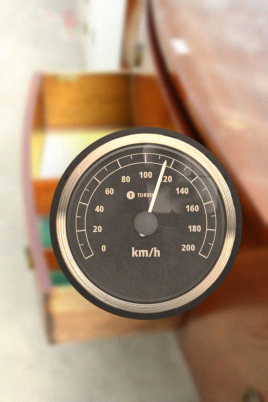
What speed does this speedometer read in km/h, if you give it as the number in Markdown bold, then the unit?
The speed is **115** km/h
